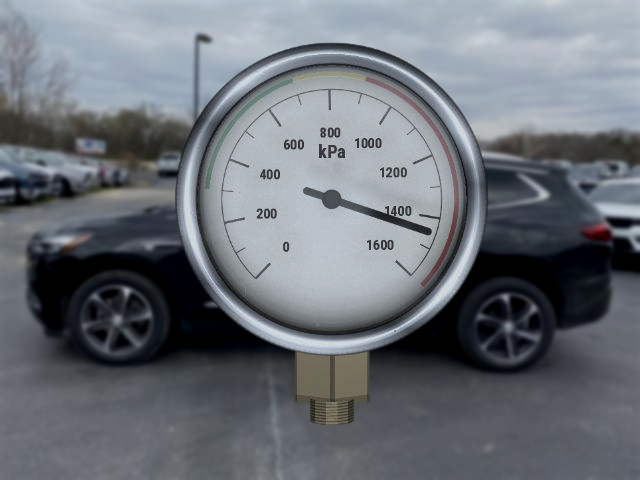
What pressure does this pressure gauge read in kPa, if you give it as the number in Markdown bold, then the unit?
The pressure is **1450** kPa
